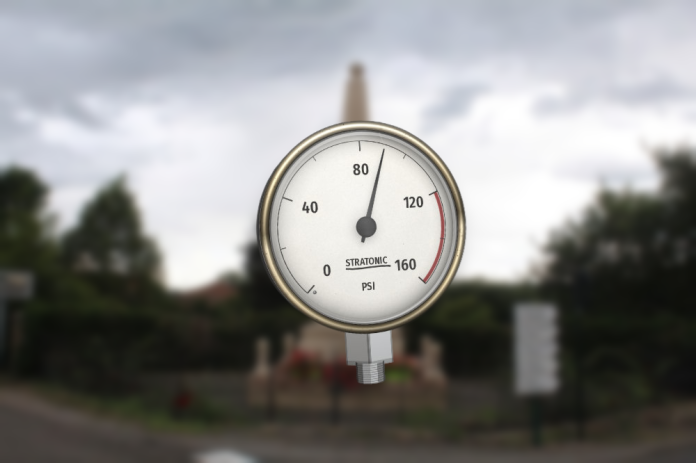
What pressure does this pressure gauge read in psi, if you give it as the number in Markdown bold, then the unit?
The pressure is **90** psi
